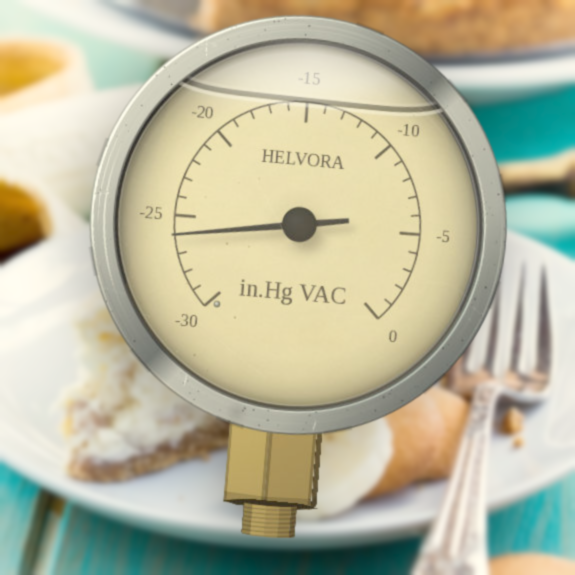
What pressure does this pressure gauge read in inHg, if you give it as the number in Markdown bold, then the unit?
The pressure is **-26** inHg
